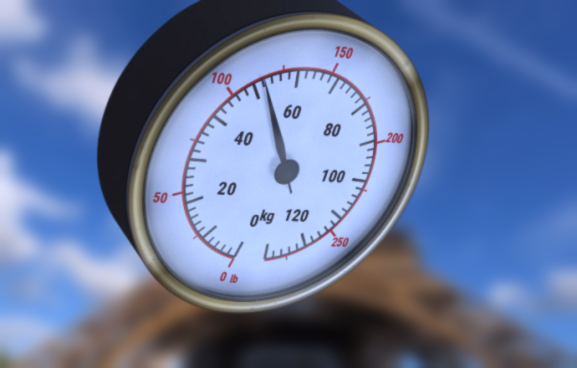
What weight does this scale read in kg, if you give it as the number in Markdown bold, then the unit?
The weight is **52** kg
